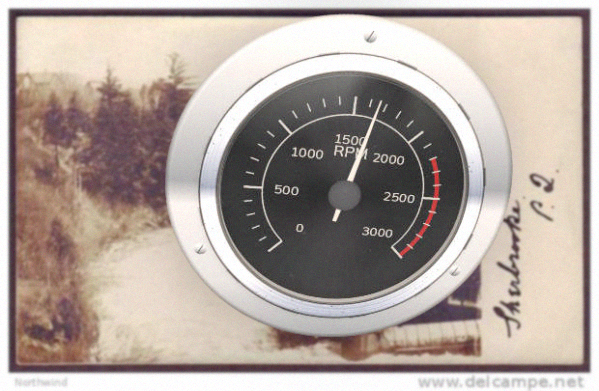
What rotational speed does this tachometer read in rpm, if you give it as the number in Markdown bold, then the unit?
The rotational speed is **1650** rpm
